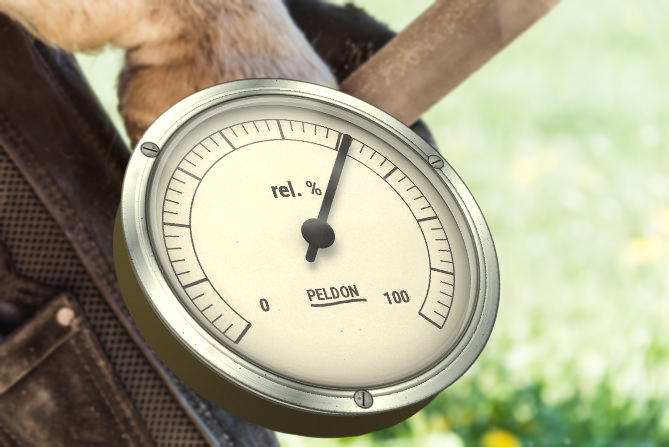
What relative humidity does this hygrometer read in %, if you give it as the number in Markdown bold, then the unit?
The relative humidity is **61** %
